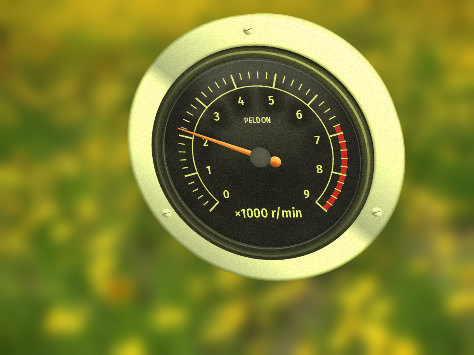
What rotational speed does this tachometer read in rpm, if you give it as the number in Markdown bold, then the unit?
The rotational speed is **2200** rpm
